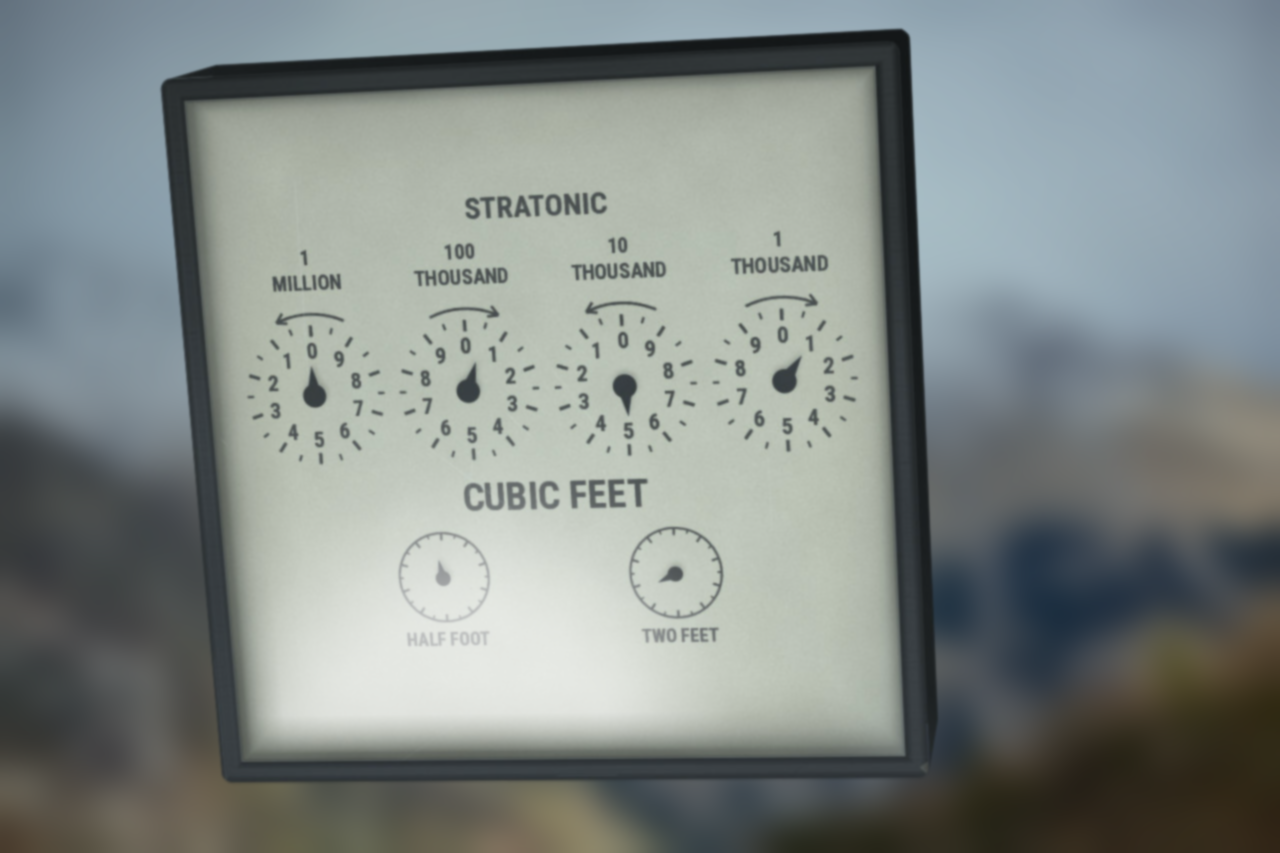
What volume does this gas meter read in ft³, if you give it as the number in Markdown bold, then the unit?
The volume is **5100** ft³
